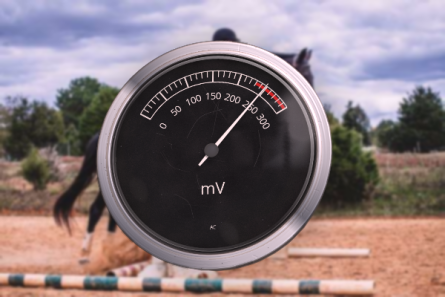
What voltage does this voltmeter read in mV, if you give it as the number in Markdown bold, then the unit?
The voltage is **250** mV
